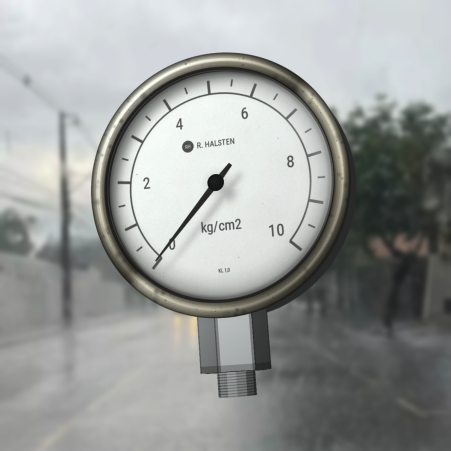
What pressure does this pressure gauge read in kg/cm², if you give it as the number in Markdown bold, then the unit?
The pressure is **0** kg/cm²
